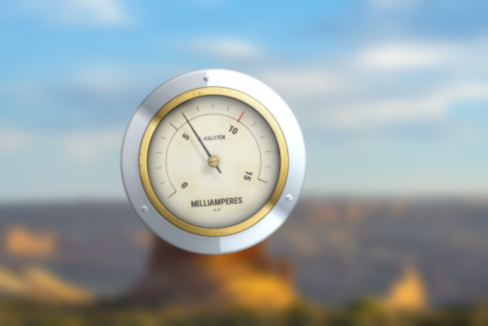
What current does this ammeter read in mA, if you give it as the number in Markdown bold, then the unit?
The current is **6** mA
